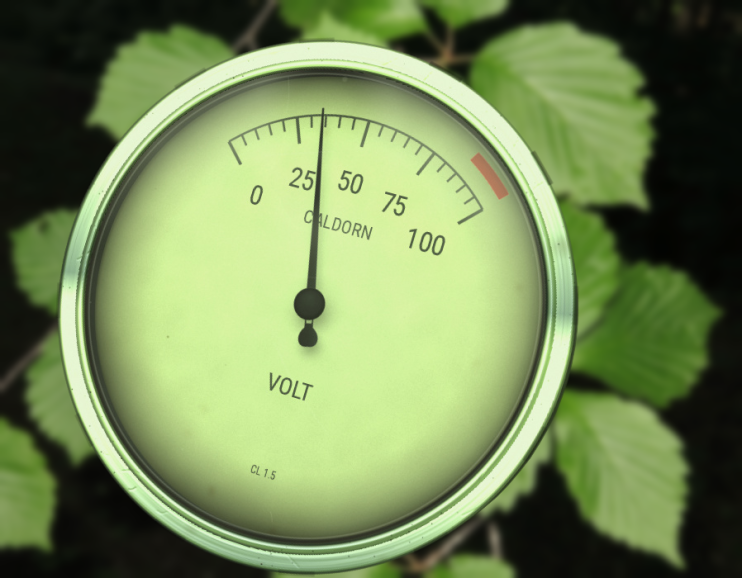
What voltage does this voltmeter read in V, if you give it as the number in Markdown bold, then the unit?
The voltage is **35** V
